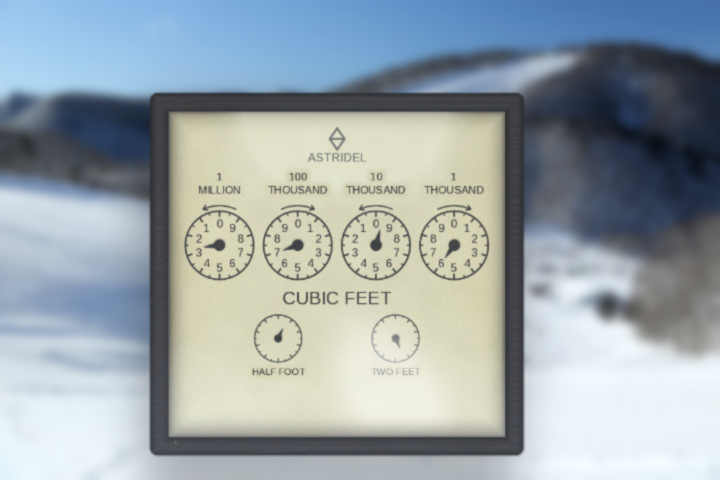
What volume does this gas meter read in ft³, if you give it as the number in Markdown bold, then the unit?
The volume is **269600** ft³
